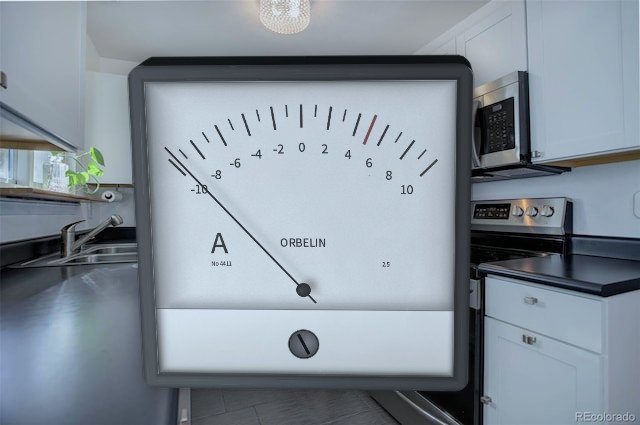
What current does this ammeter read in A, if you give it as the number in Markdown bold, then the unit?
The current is **-9.5** A
